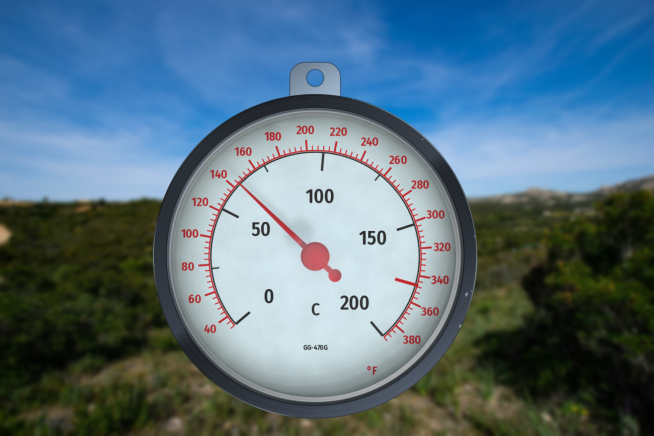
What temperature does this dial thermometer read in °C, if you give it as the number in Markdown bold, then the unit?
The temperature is **62.5** °C
